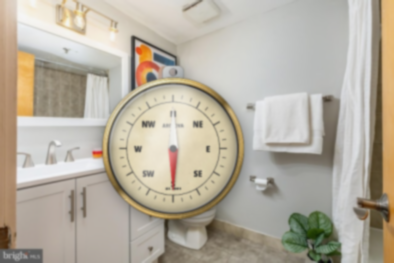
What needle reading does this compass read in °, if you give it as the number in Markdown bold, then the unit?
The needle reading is **180** °
